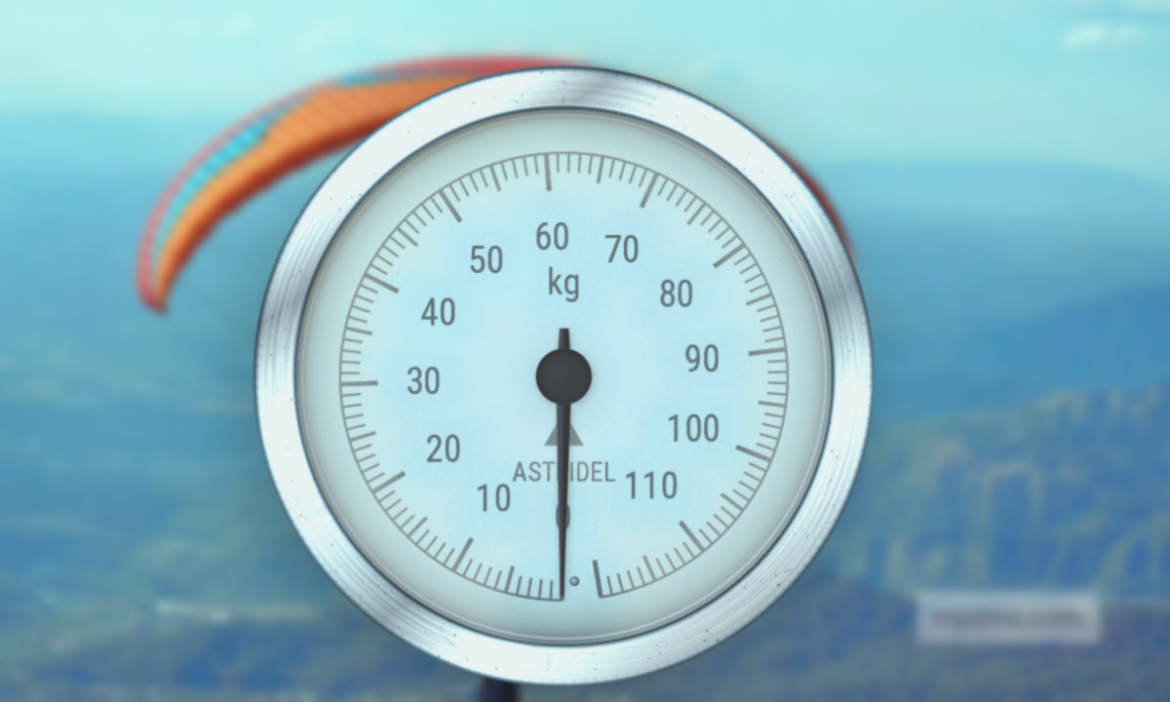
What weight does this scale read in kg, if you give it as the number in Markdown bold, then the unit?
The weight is **0** kg
